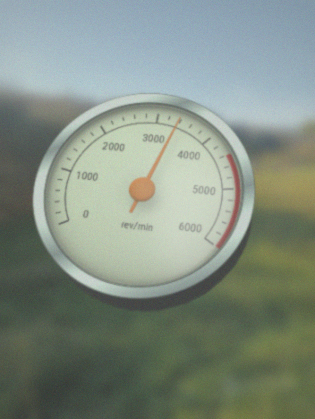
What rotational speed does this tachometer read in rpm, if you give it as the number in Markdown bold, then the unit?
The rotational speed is **3400** rpm
